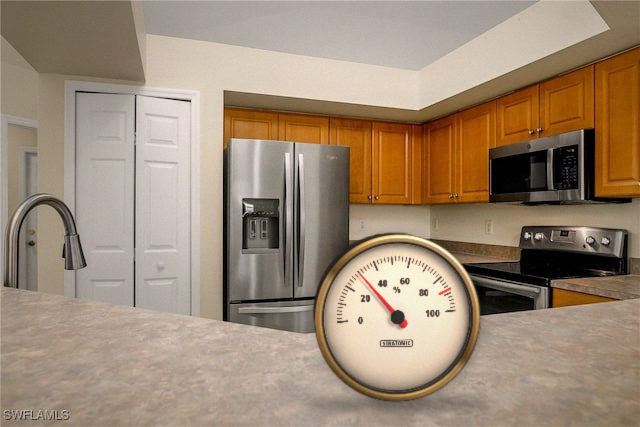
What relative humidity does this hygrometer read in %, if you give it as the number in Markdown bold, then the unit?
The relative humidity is **30** %
